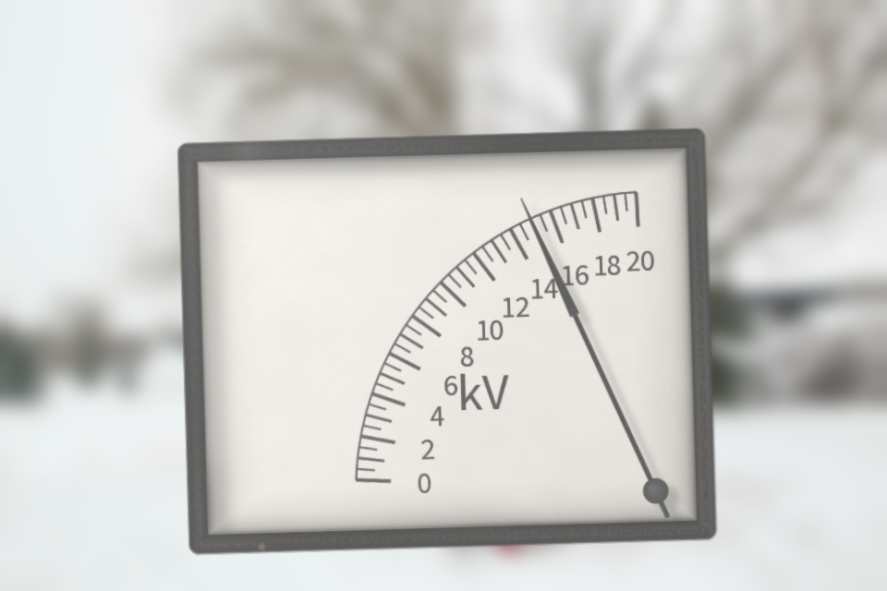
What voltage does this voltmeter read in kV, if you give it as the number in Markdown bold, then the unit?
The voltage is **15** kV
